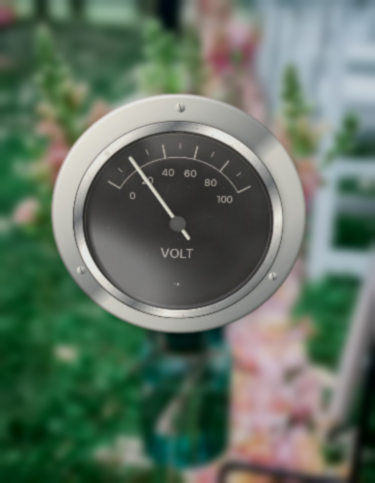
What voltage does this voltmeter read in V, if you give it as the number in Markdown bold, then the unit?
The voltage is **20** V
